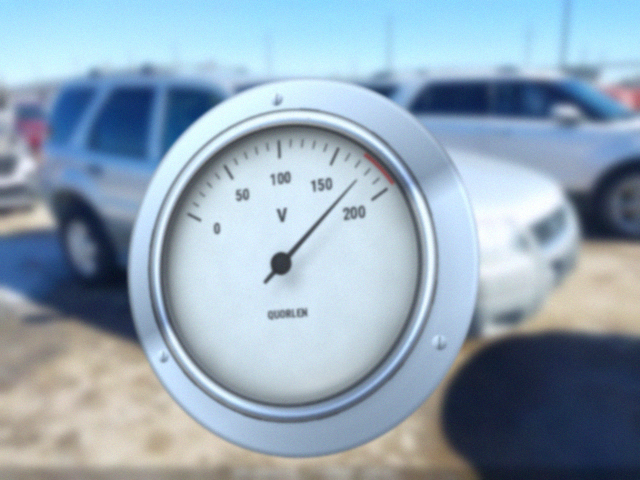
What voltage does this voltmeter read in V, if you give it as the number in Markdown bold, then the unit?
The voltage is **180** V
